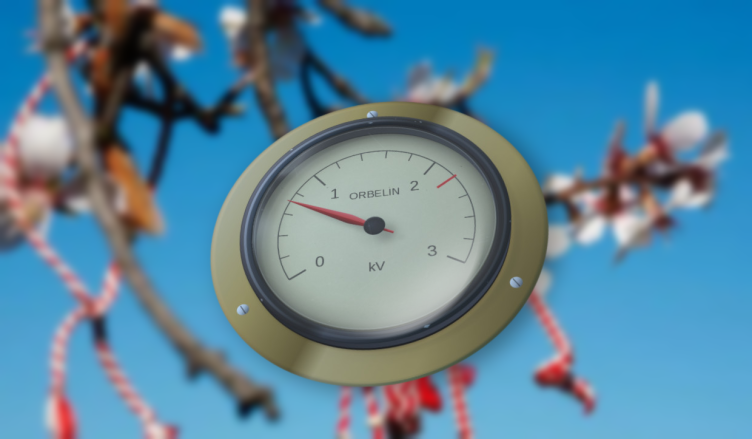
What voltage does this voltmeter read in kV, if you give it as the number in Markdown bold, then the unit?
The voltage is **0.7** kV
